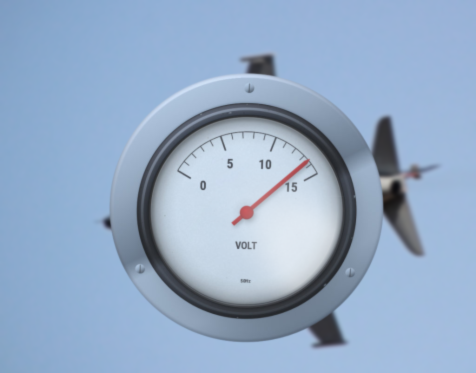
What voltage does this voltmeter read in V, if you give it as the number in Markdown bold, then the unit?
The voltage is **13.5** V
